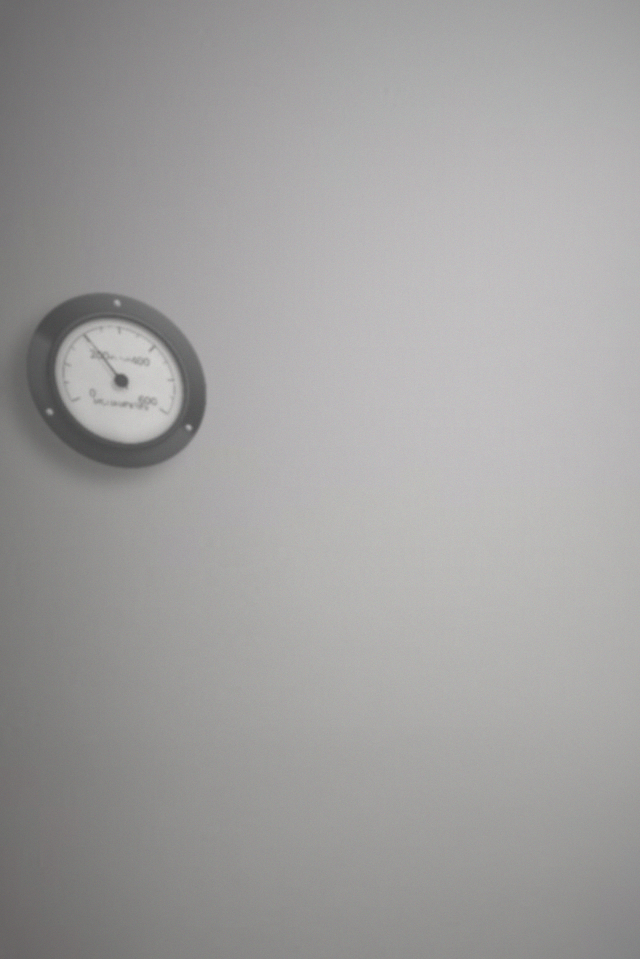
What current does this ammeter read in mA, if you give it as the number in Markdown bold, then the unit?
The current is **200** mA
